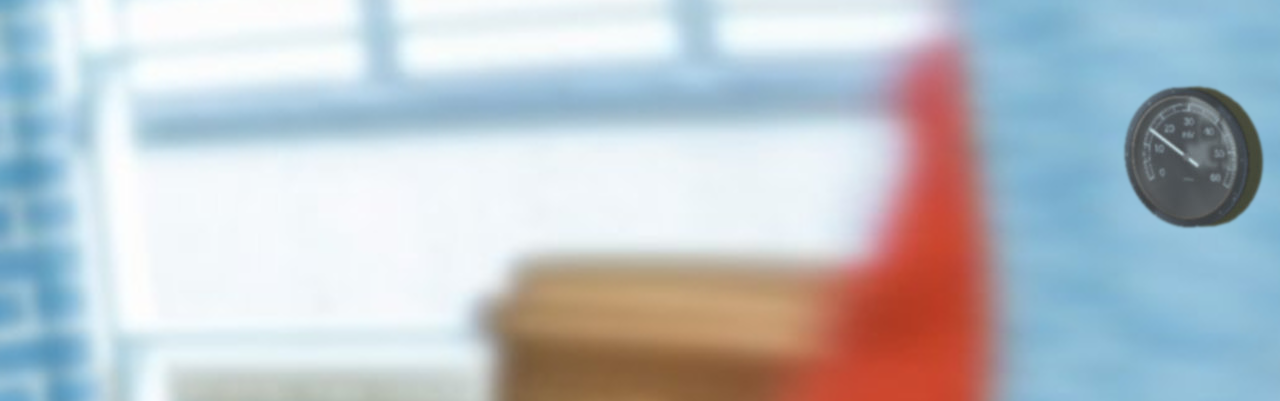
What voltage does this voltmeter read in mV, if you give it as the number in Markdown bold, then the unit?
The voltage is **15** mV
